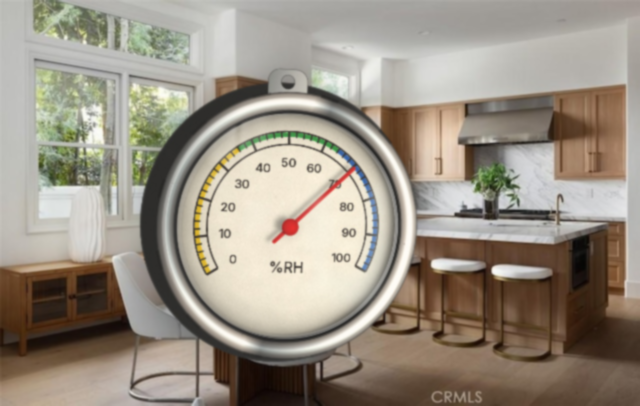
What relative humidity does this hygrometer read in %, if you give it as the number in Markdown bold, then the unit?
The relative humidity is **70** %
